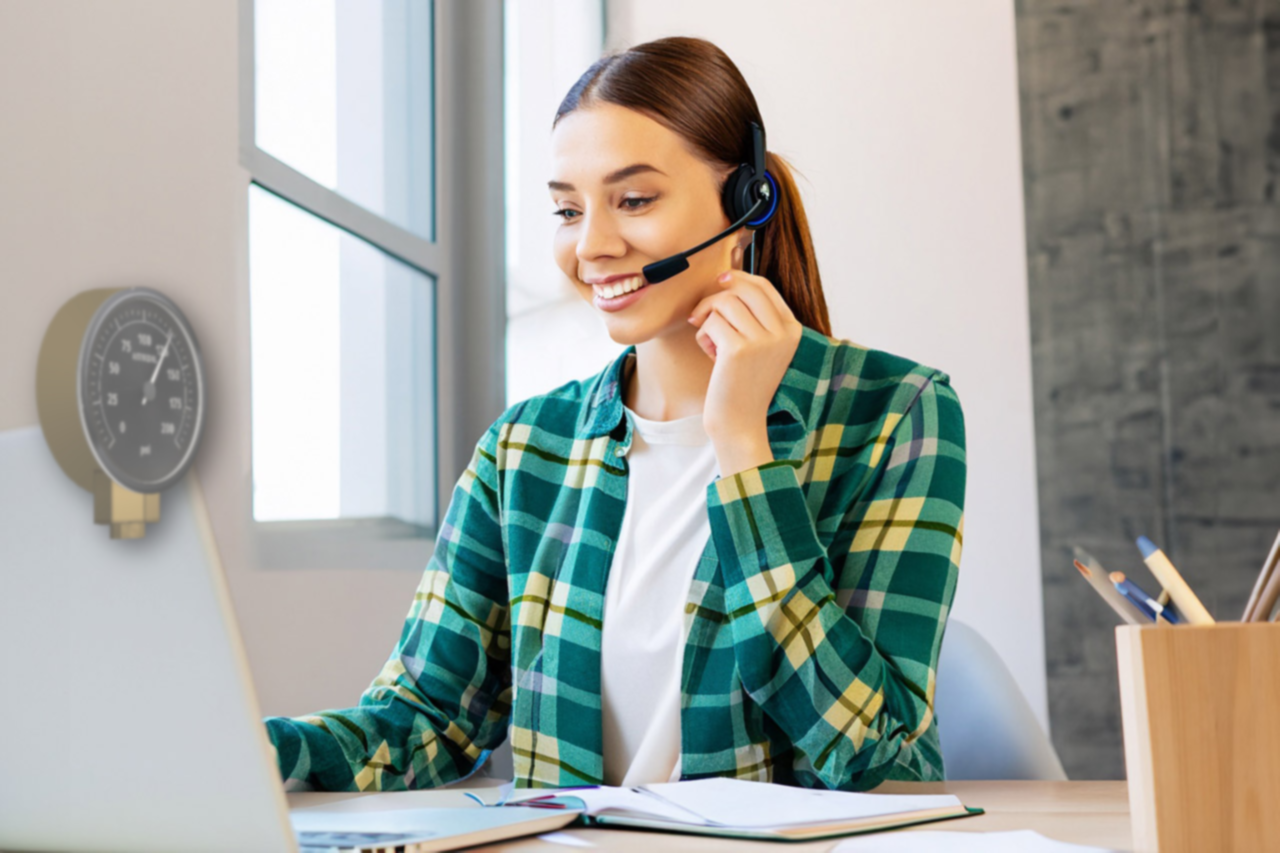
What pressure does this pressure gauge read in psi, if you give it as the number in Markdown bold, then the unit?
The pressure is **125** psi
